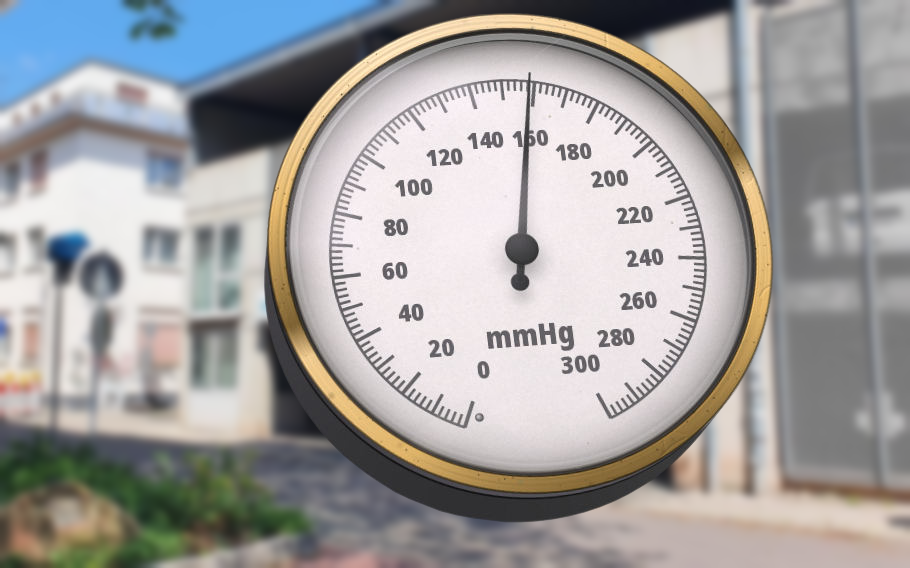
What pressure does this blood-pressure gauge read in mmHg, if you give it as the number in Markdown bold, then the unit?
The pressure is **158** mmHg
